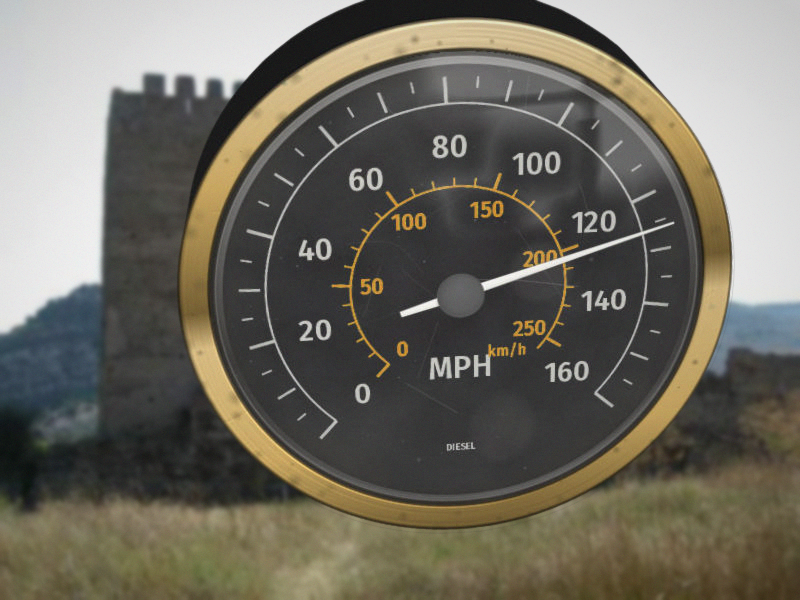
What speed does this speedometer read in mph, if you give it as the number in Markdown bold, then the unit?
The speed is **125** mph
